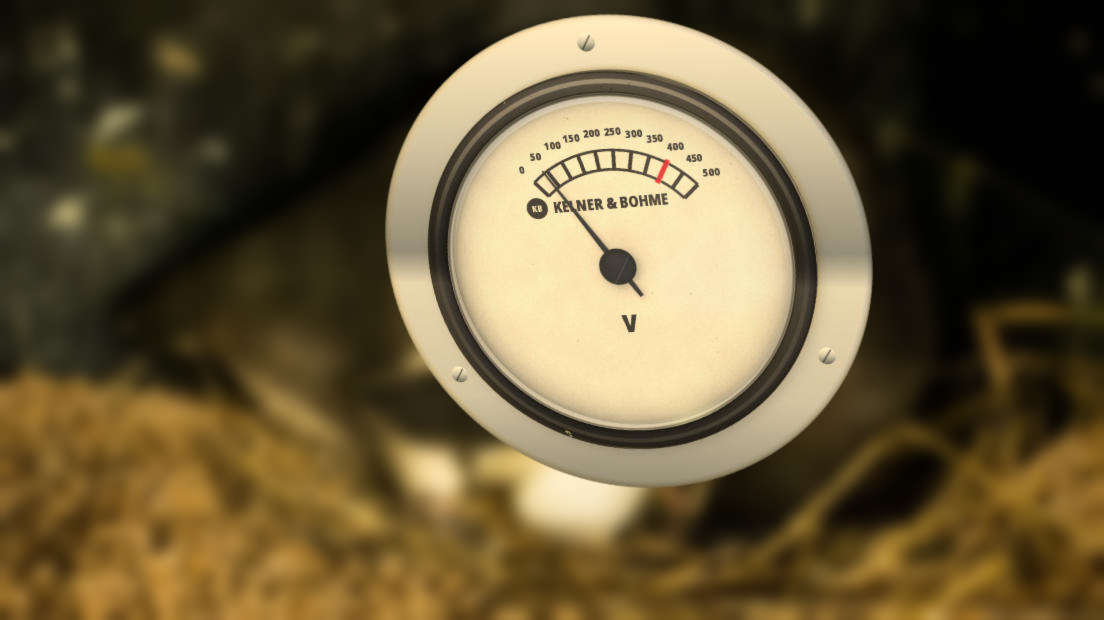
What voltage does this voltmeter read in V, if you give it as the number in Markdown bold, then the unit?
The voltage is **50** V
